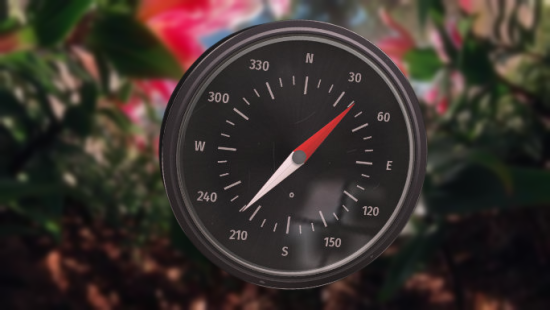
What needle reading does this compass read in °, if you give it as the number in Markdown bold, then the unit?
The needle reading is **40** °
